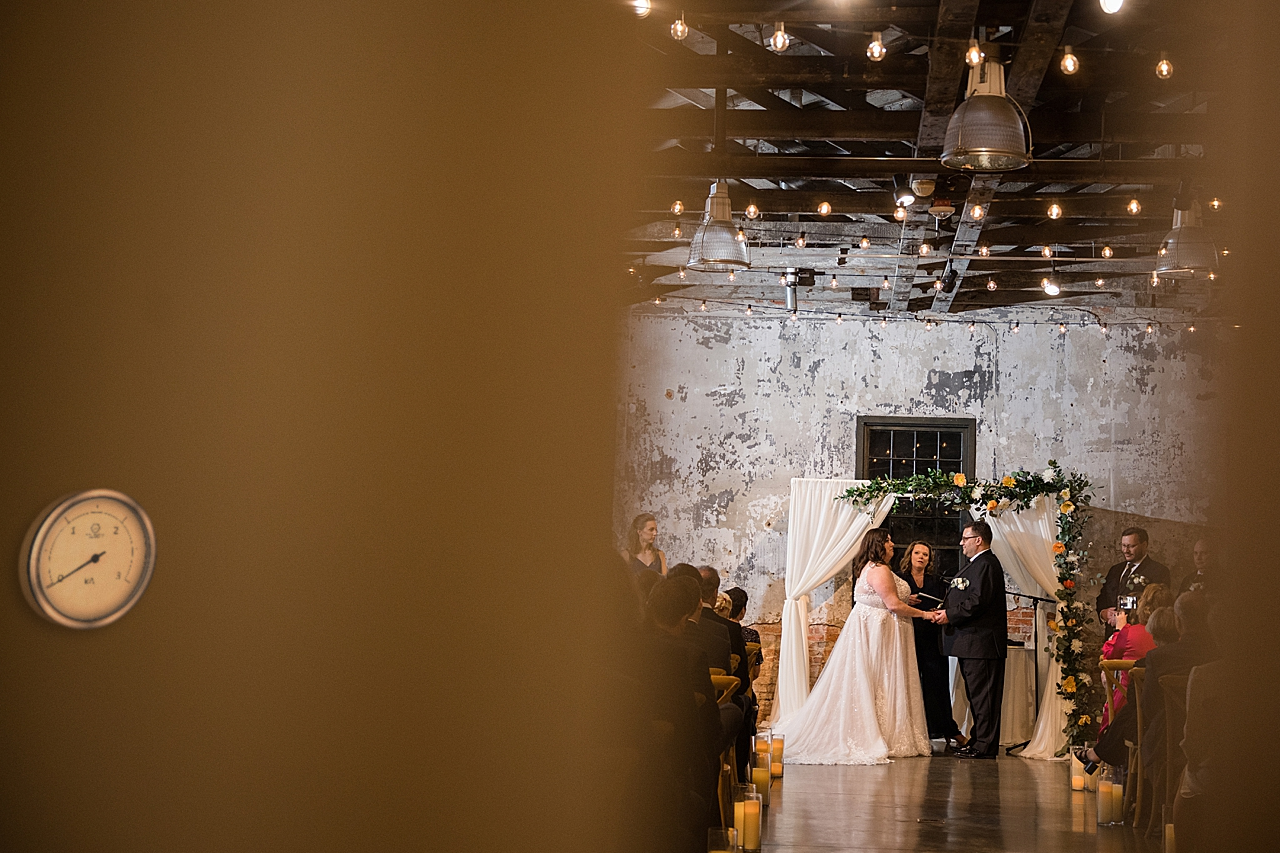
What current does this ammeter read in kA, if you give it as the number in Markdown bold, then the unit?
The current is **0** kA
